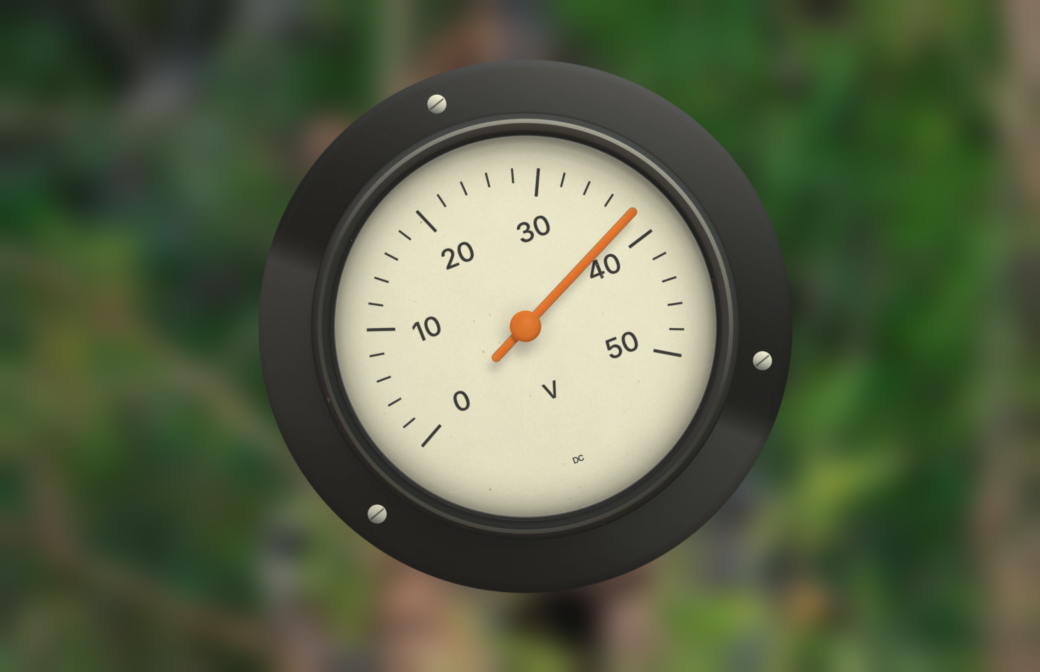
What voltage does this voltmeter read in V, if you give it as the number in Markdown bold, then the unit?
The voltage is **38** V
